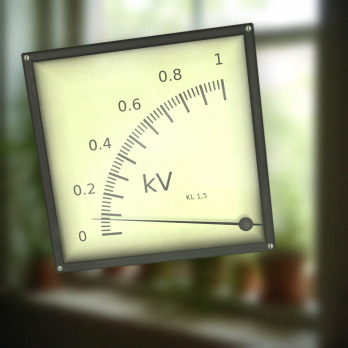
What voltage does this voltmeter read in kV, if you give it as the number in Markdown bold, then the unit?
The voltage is **0.08** kV
